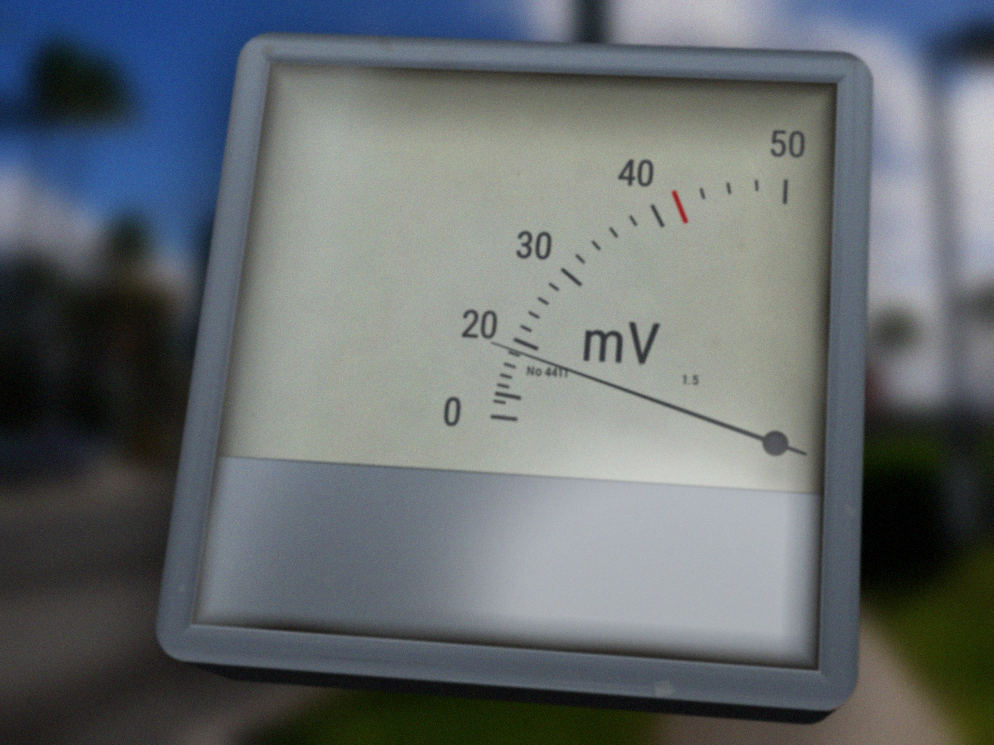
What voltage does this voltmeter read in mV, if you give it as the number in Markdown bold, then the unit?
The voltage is **18** mV
